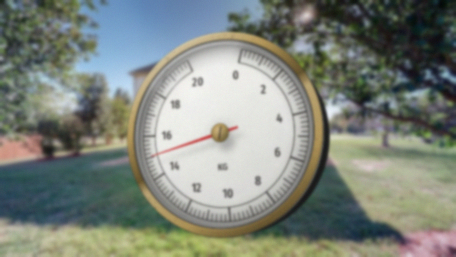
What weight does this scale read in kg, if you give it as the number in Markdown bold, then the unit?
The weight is **15** kg
